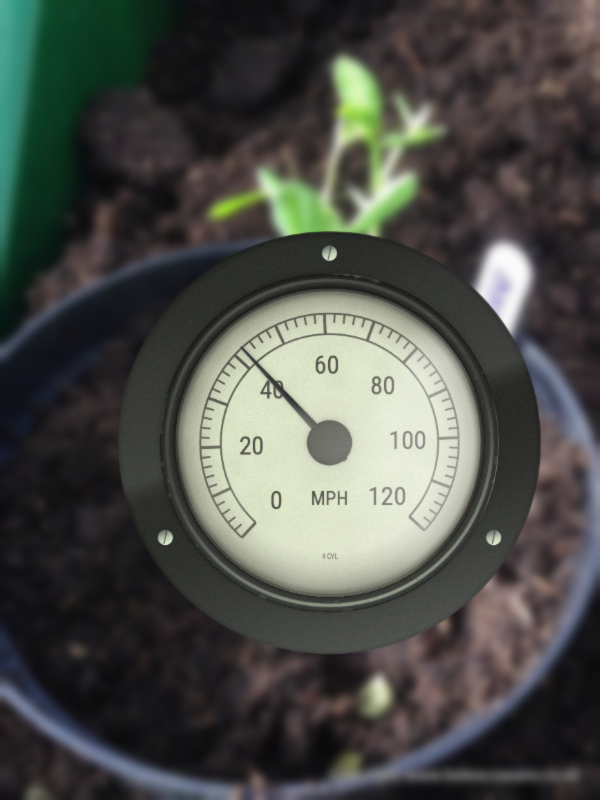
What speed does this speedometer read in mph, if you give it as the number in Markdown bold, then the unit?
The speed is **42** mph
